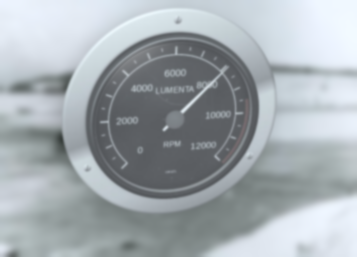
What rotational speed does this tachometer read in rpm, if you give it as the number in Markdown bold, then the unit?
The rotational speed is **8000** rpm
